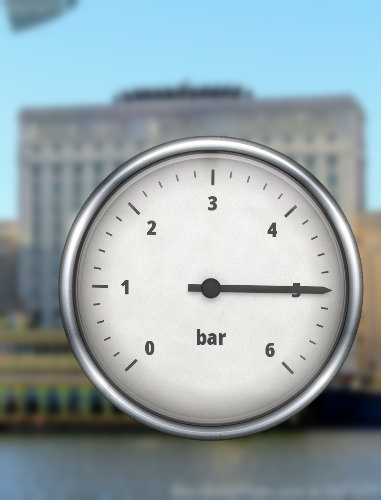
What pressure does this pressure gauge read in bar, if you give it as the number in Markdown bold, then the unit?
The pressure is **5** bar
